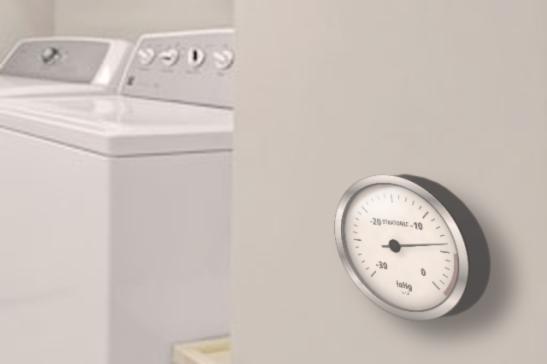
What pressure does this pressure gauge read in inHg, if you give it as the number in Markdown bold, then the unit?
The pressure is **-6** inHg
